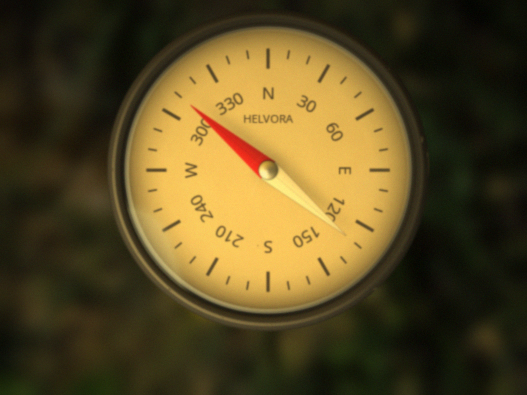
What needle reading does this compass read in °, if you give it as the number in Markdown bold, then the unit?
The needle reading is **310** °
